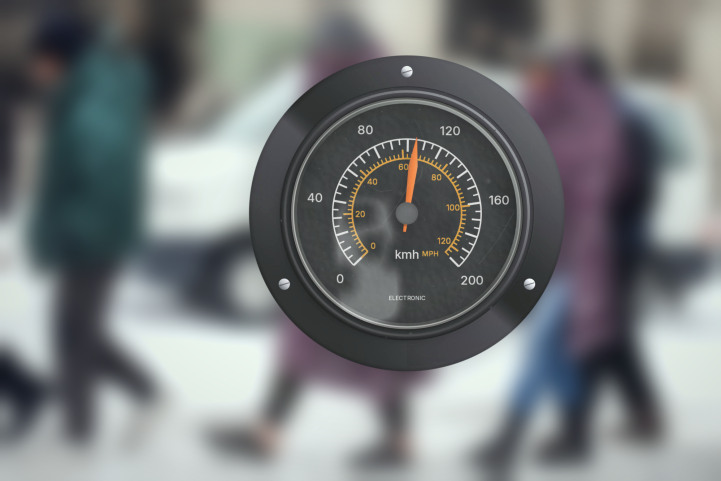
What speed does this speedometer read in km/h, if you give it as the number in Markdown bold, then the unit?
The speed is **105** km/h
